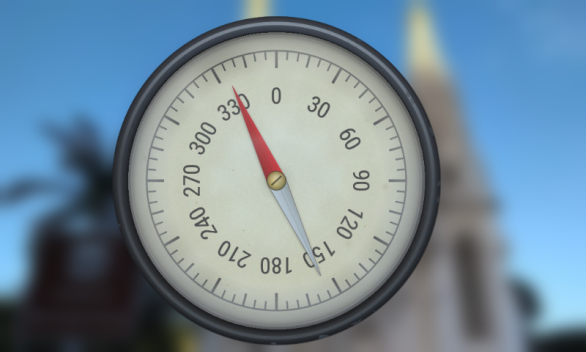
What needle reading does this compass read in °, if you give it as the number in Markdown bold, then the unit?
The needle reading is **335** °
